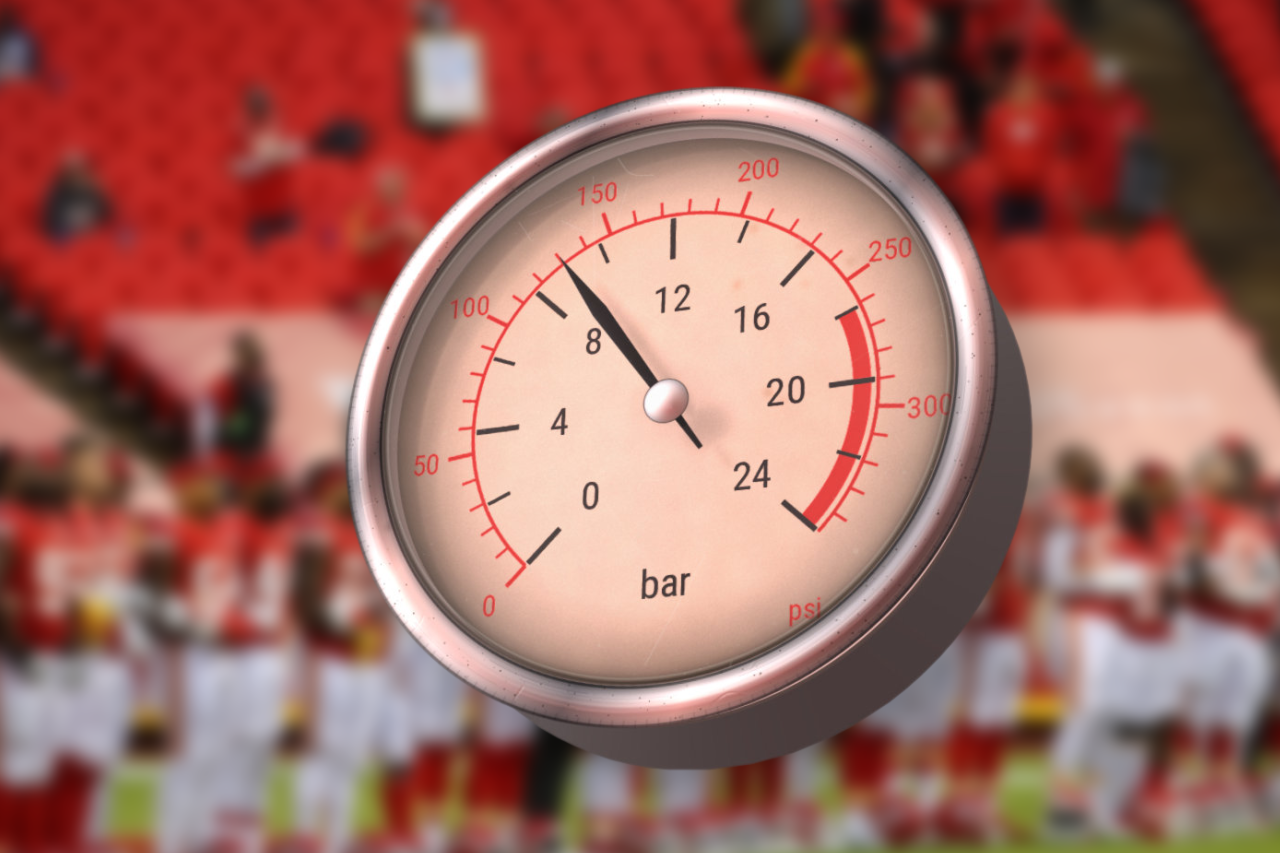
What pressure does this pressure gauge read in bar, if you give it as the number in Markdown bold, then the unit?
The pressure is **9** bar
